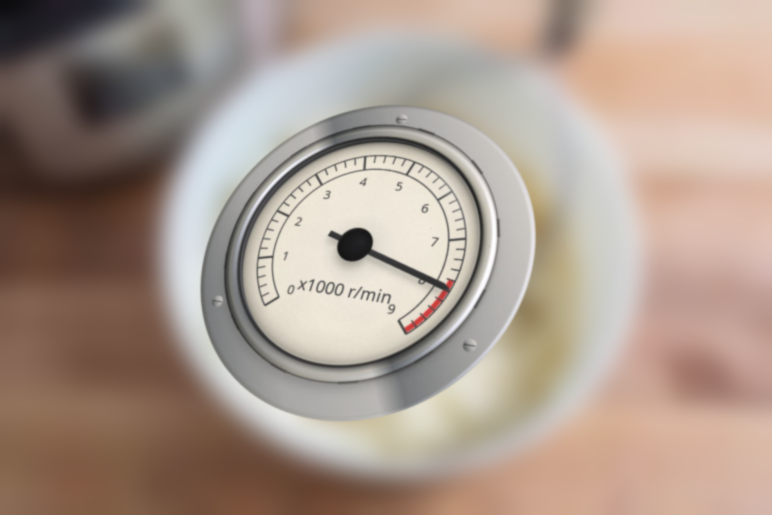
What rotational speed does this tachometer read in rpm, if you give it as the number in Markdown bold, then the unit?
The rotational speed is **8000** rpm
